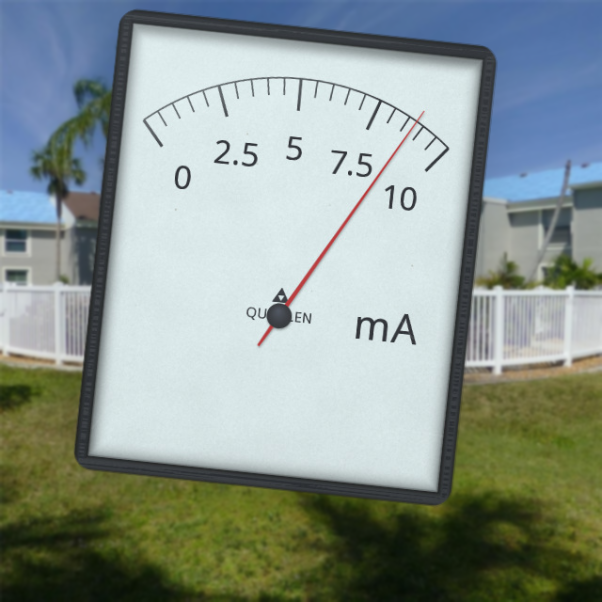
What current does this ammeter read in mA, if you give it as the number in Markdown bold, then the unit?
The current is **8.75** mA
